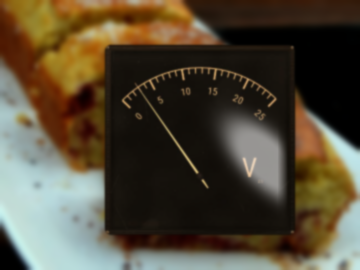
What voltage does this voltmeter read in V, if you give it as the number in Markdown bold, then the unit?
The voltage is **3** V
